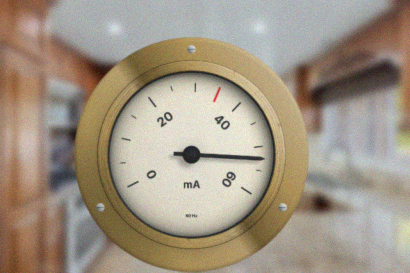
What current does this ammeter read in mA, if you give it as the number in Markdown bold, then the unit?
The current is **52.5** mA
